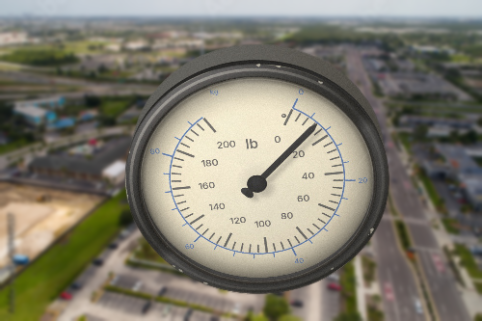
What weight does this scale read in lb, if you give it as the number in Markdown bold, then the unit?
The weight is **12** lb
